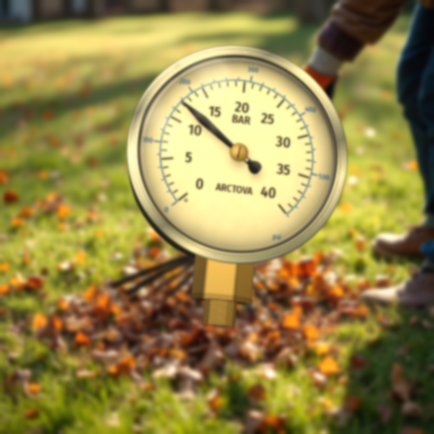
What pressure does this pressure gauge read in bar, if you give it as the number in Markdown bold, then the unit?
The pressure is **12** bar
